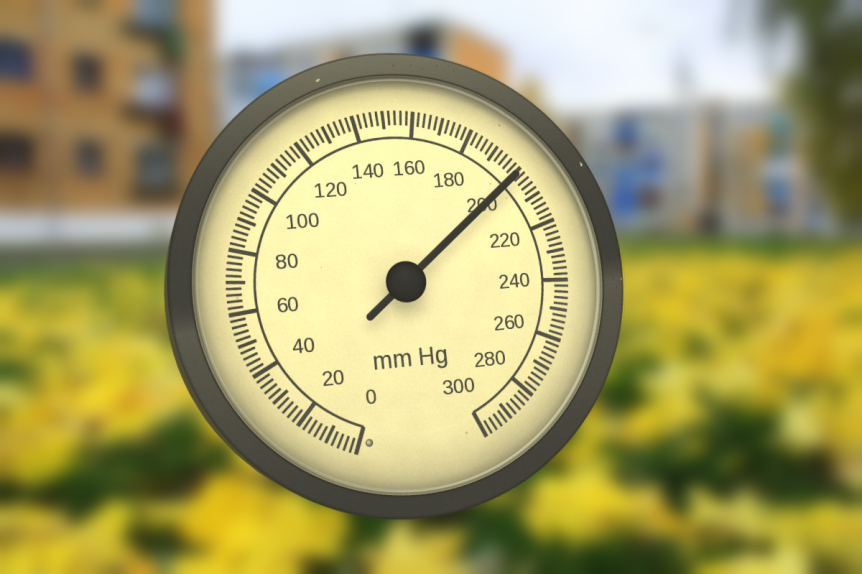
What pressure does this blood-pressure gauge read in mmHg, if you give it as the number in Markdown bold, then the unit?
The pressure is **200** mmHg
